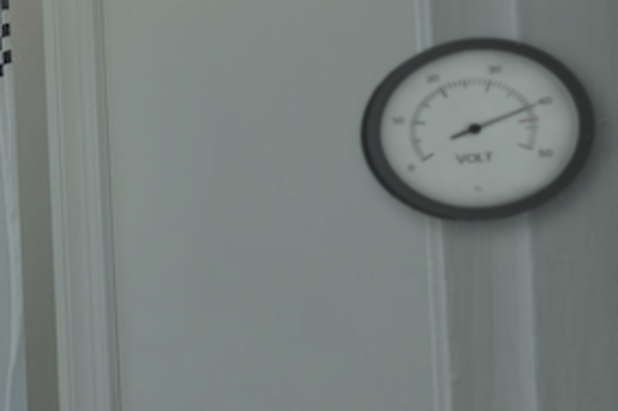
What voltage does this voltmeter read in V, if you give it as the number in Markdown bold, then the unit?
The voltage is **40** V
